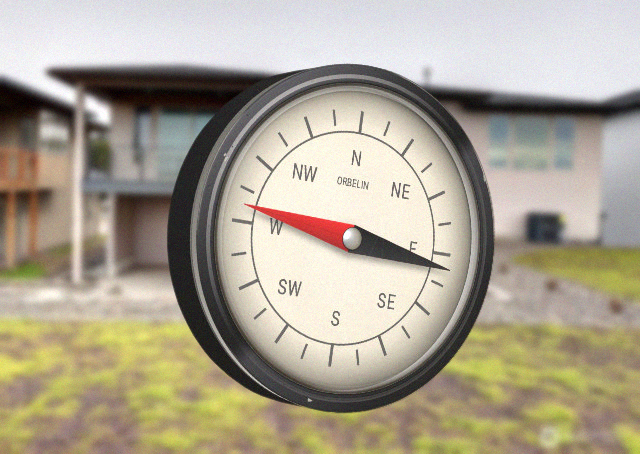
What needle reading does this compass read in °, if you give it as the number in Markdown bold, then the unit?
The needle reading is **277.5** °
